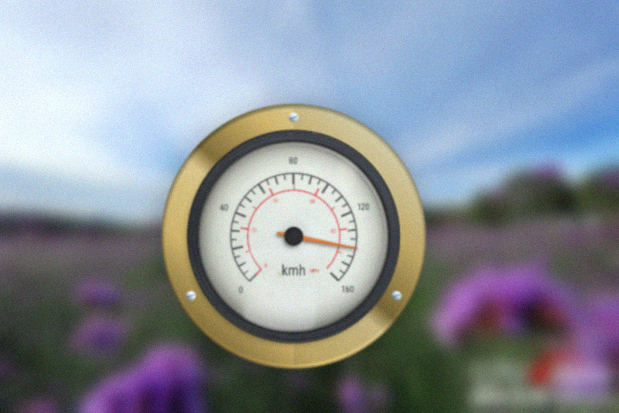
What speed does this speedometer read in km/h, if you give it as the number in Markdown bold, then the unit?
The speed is **140** km/h
